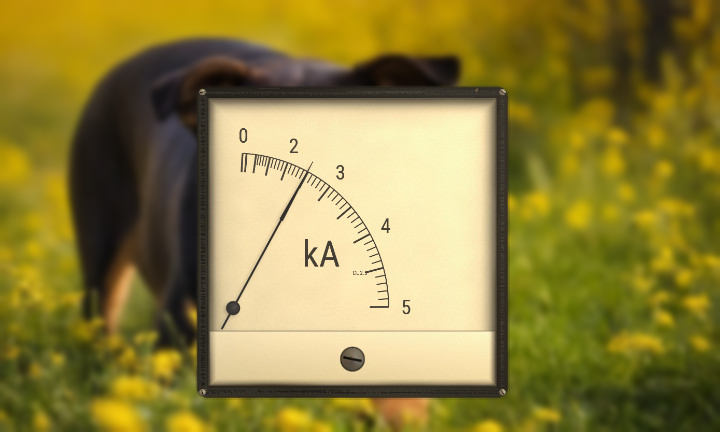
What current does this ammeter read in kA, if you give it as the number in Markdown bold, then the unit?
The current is **2.5** kA
